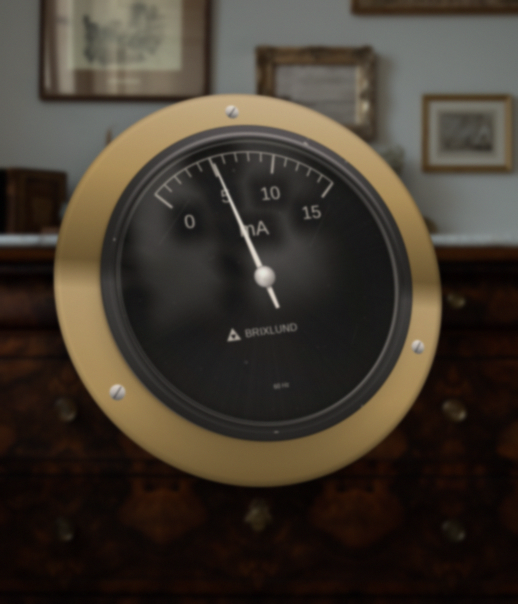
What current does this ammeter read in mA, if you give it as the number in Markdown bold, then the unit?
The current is **5** mA
